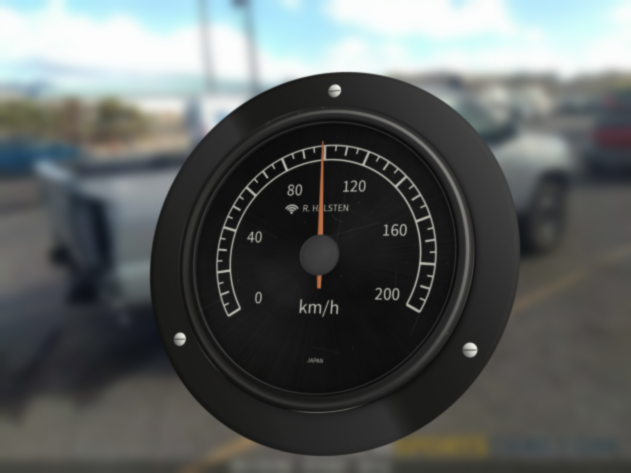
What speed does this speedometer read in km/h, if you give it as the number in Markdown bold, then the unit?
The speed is **100** km/h
